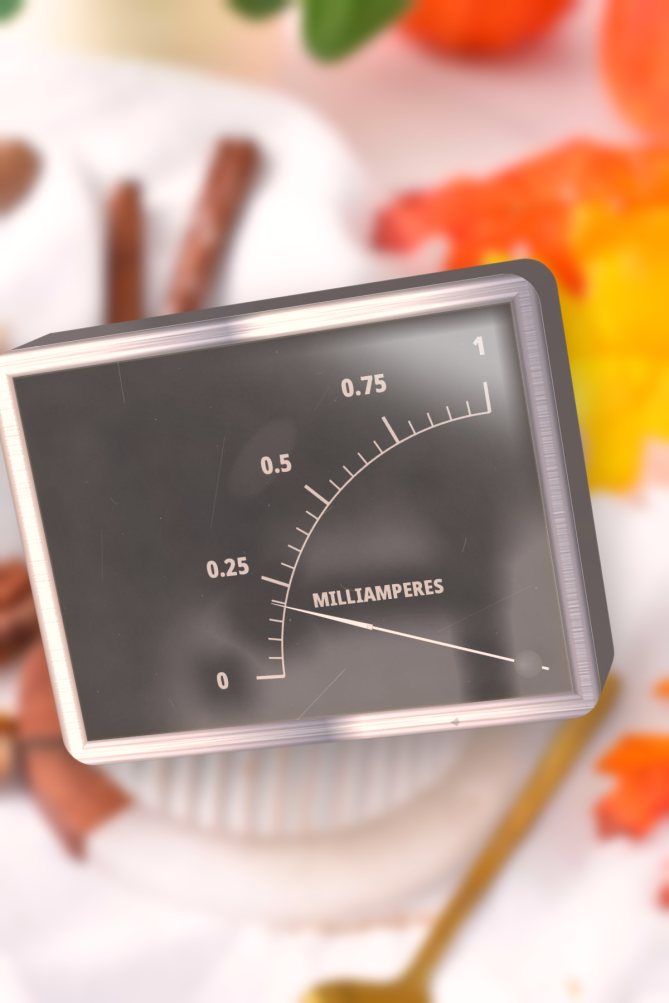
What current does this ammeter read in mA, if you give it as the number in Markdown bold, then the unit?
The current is **0.2** mA
